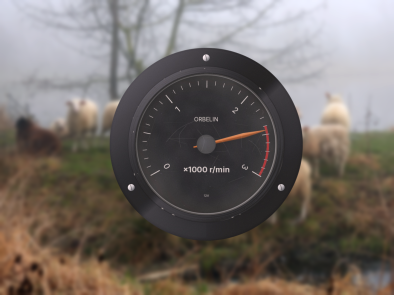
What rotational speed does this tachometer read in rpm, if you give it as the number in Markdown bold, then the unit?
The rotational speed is **2450** rpm
